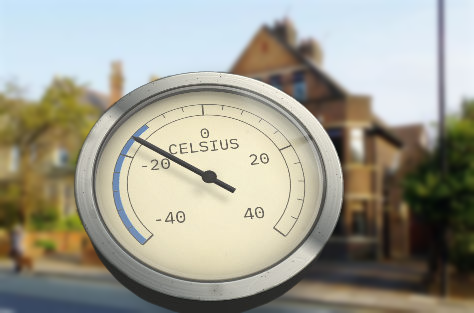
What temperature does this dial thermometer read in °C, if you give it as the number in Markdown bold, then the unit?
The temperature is **-16** °C
